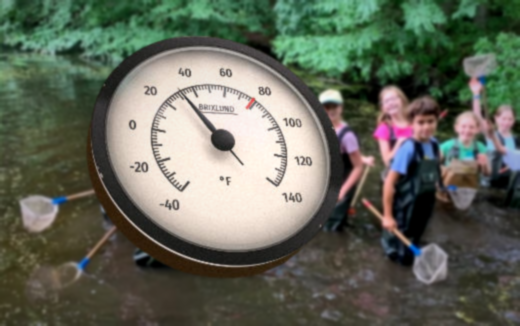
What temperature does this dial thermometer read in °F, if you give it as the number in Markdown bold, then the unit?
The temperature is **30** °F
